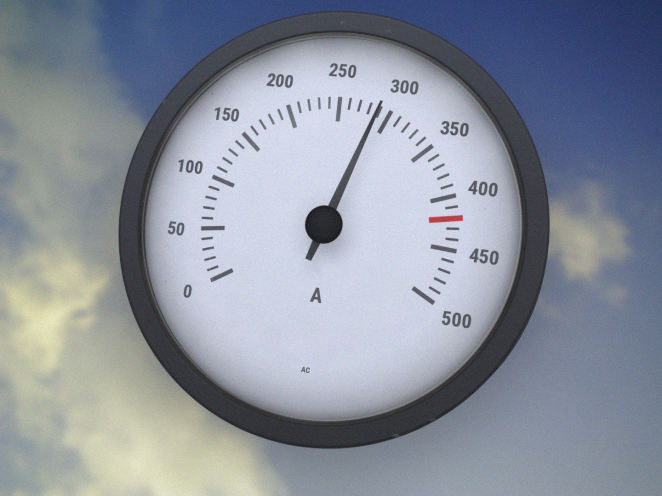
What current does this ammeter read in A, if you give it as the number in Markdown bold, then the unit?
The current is **290** A
